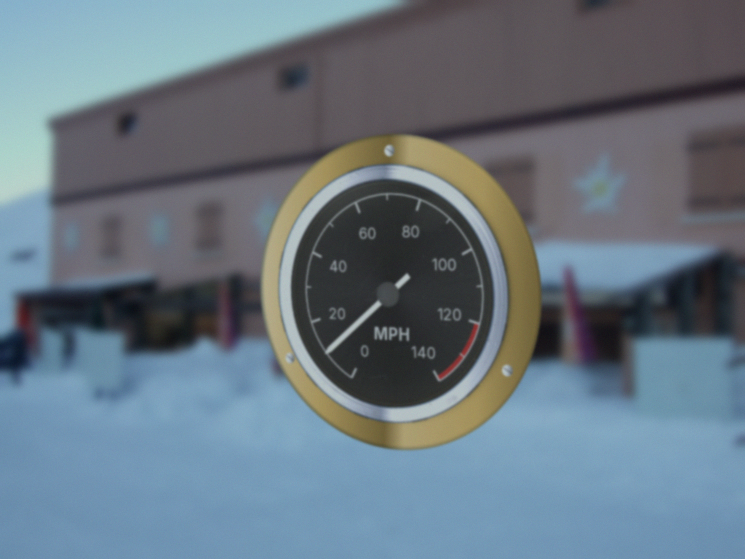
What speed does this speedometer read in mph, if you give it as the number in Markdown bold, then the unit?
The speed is **10** mph
